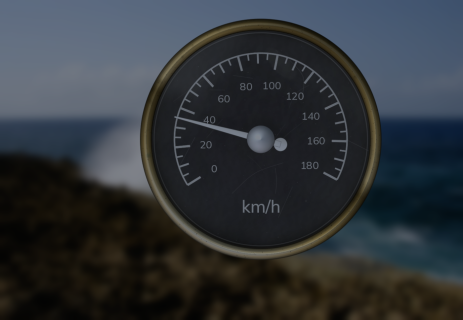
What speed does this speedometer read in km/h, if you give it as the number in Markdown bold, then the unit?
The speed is **35** km/h
